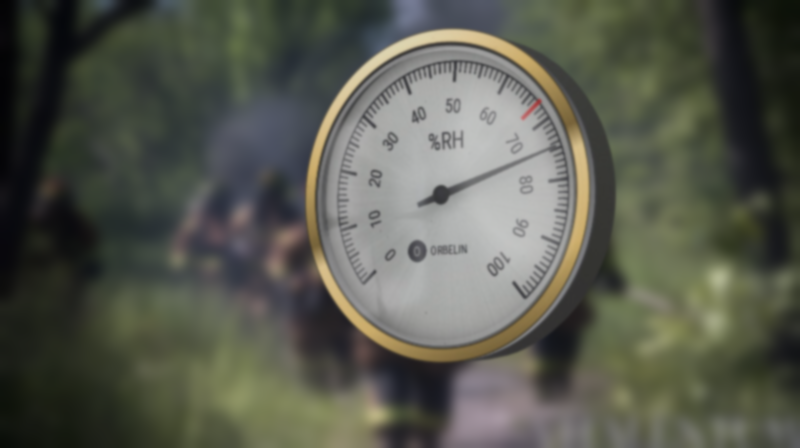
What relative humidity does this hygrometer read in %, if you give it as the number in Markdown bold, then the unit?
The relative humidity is **75** %
